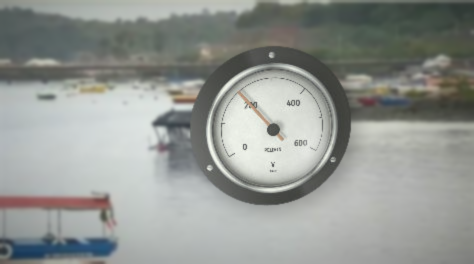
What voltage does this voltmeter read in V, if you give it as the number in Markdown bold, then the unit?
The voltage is **200** V
